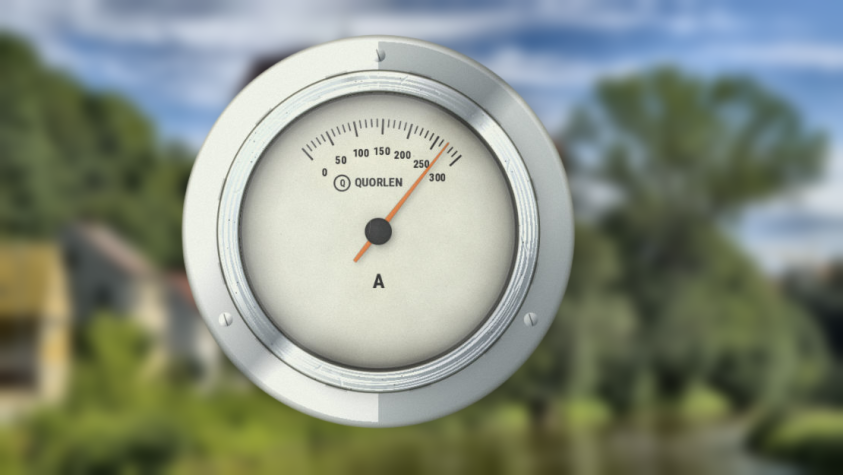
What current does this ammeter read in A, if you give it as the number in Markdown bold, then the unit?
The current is **270** A
